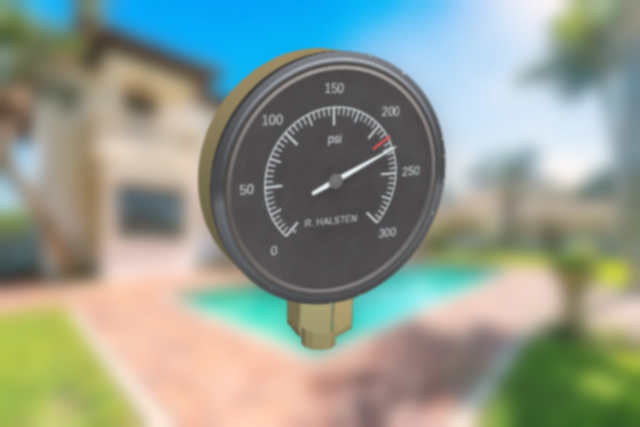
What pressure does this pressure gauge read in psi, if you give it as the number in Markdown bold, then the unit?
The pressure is **225** psi
